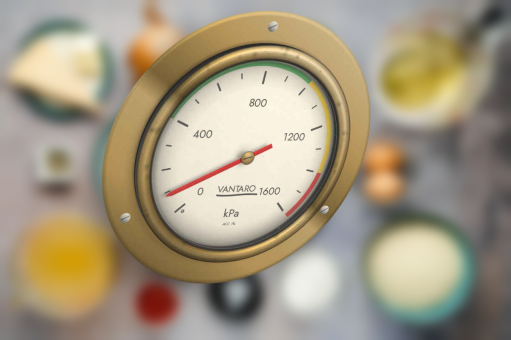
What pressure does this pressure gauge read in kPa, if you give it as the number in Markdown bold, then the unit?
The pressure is **100** kPa
